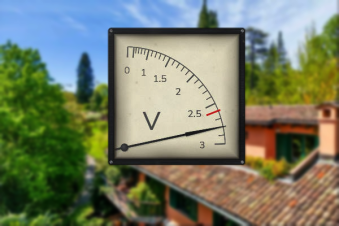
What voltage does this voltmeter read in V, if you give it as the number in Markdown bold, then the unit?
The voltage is **2.8** V
